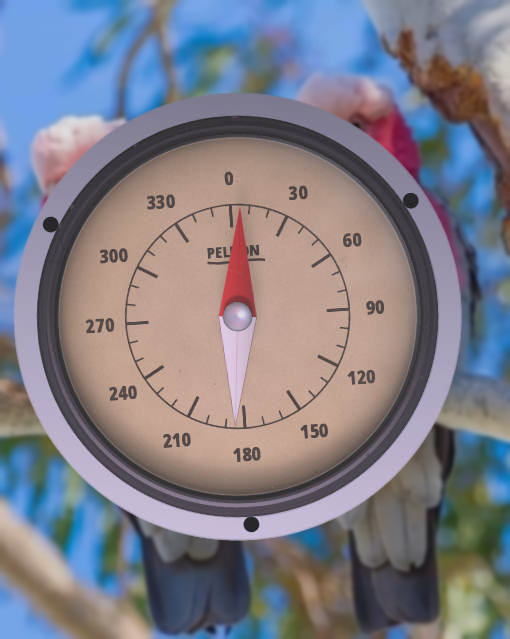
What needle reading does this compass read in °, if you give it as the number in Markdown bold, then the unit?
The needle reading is **5** °
